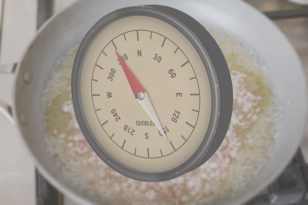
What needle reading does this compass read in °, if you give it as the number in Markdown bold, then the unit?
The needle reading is **330** °
